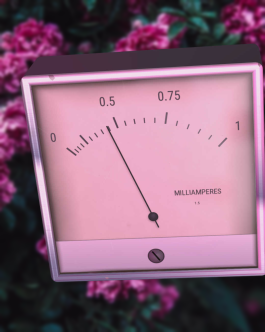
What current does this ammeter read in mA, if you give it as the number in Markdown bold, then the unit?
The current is **0.45** mA
